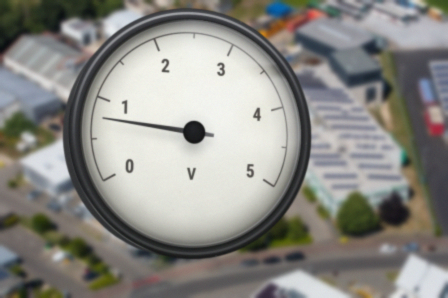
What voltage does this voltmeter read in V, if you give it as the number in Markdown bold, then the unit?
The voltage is **0.75** V
